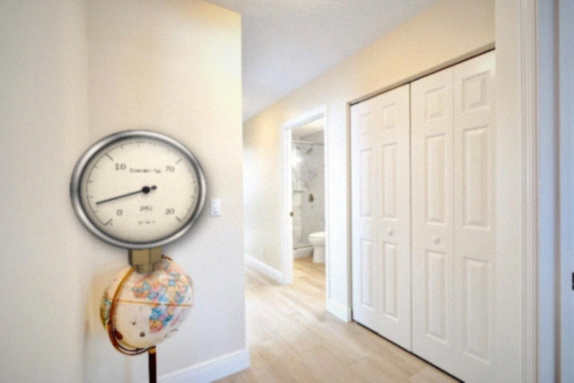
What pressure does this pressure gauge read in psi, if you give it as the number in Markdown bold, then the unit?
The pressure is **3** psi
